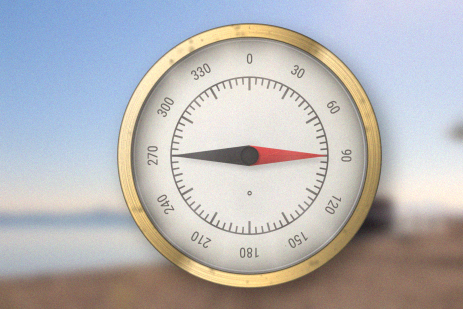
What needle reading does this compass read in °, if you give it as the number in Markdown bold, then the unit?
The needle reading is **90** °
